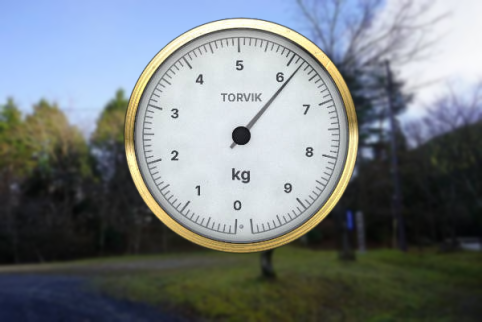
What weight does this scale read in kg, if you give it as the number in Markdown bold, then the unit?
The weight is **6.2** kg
